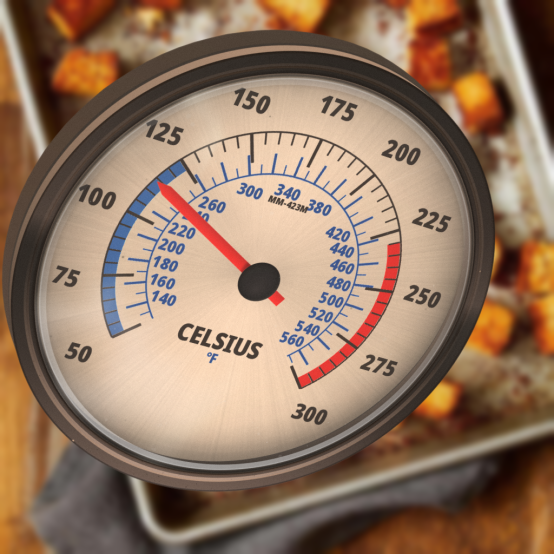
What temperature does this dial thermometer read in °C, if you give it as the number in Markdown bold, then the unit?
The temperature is **115** °C
